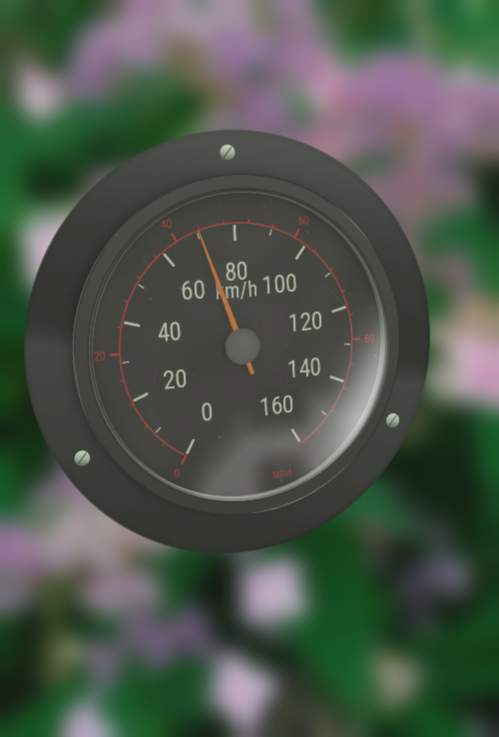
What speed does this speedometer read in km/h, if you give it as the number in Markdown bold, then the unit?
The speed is **70** km/h
